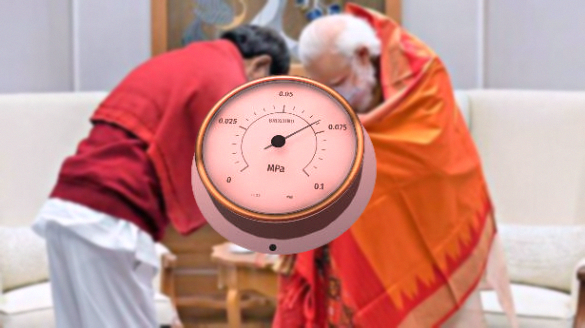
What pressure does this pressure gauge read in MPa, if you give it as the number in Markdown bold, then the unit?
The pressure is **0.07** MPa
